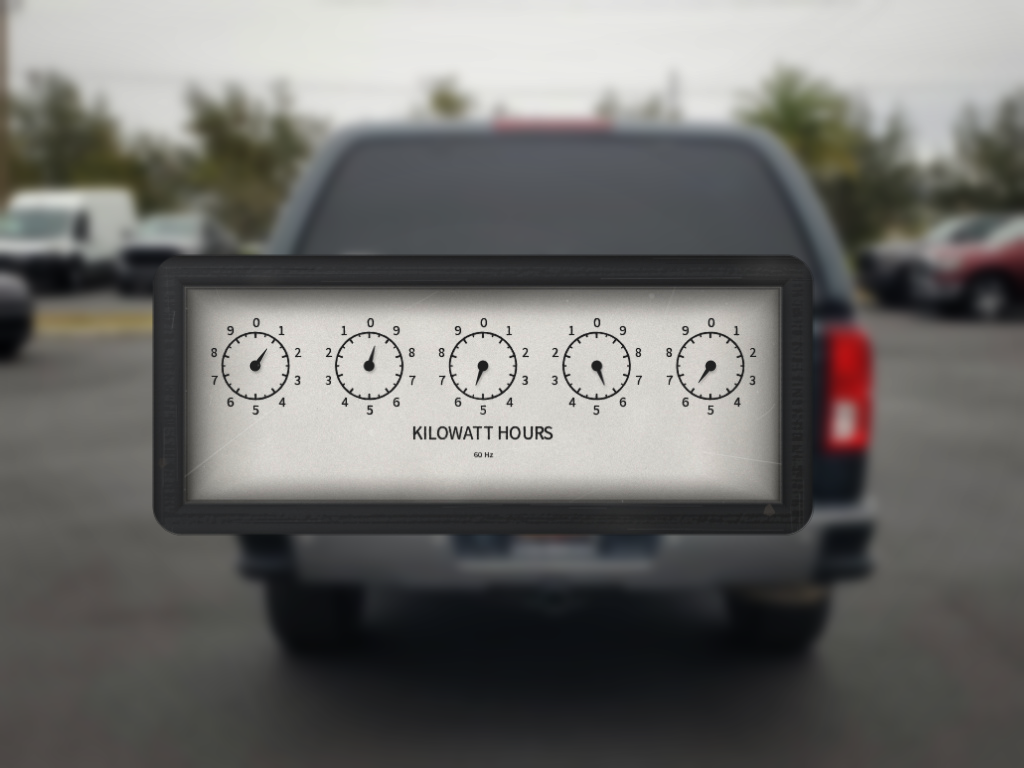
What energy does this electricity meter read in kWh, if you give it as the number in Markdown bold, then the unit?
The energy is **9556** kWh
